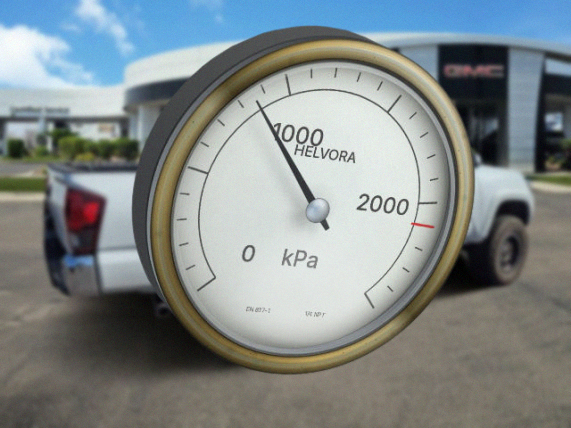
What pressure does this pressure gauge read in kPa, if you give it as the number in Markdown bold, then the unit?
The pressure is **850** kPa
